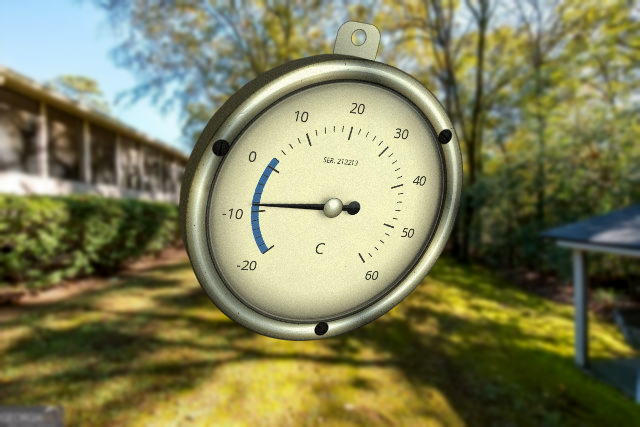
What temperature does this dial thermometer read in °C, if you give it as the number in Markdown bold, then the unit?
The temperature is **-8** °C
